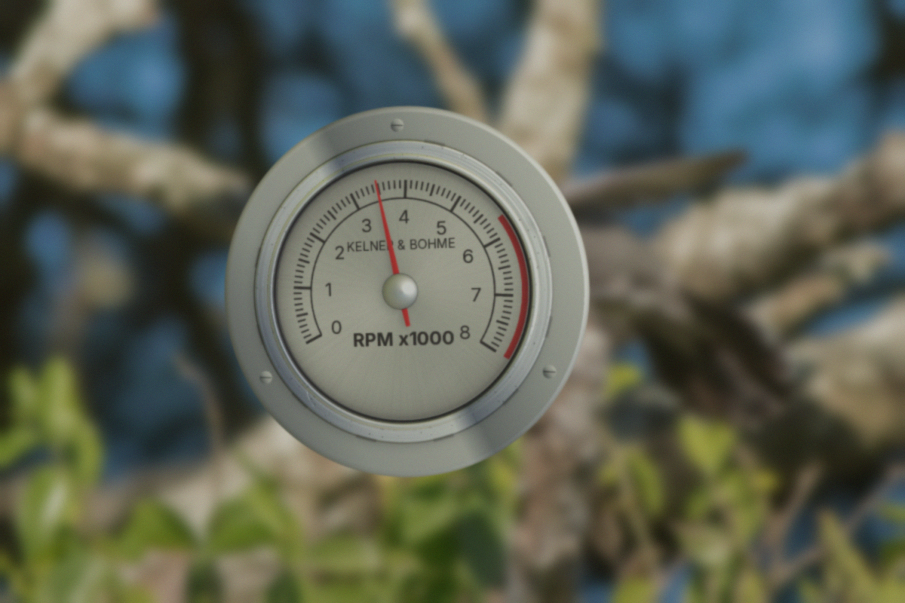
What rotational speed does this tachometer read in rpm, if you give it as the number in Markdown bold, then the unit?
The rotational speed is **3500** rpm
